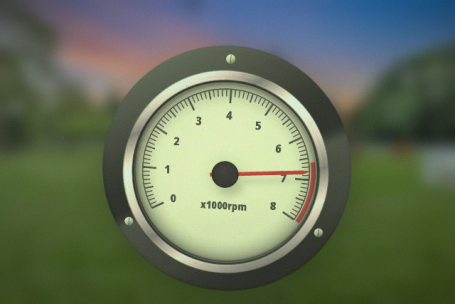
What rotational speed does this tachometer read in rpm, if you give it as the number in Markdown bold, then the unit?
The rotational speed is **6800** rpm
